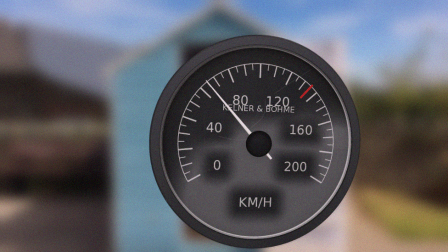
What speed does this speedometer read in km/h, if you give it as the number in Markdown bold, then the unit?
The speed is **65** km/h
